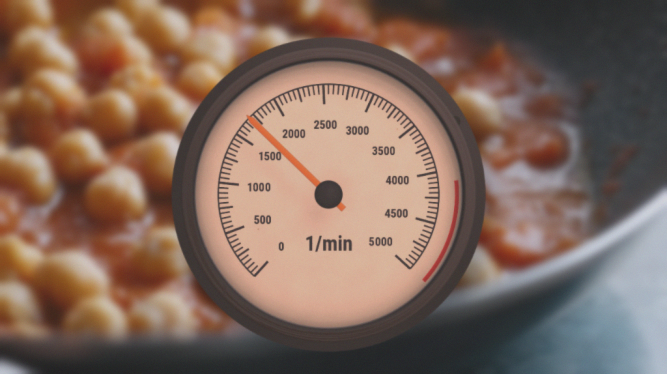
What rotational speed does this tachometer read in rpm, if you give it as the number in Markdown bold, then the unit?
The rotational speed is **1700** rpm
